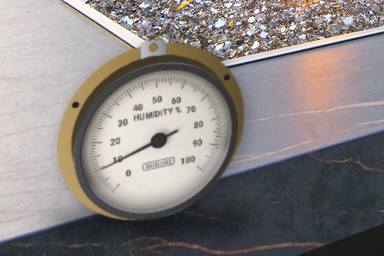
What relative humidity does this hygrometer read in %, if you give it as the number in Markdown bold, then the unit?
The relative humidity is **10** %
